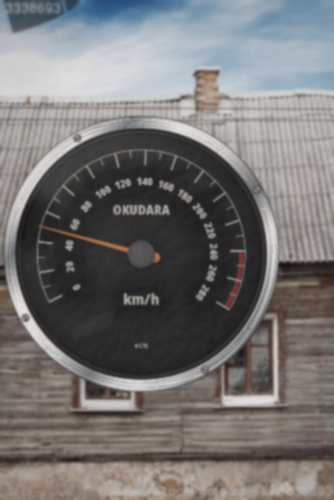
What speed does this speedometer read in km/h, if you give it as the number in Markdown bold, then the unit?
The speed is **50** km/h
